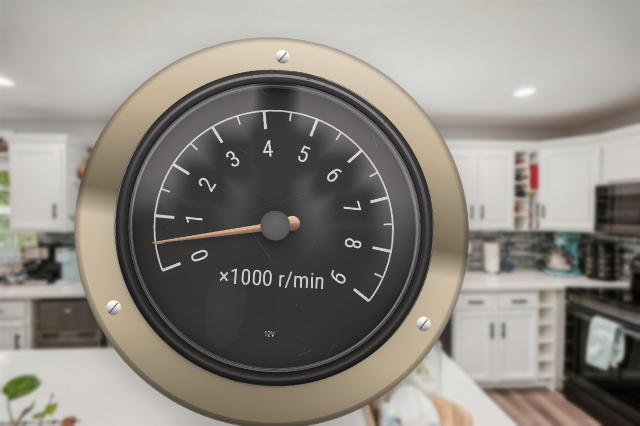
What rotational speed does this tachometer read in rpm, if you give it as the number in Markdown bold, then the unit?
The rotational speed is **500** rpm
